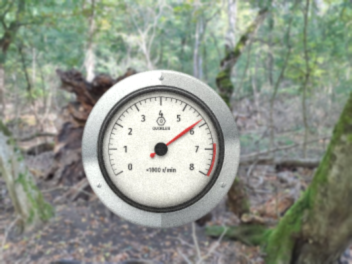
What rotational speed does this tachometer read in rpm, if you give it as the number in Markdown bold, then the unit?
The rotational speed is **5800** rpm
